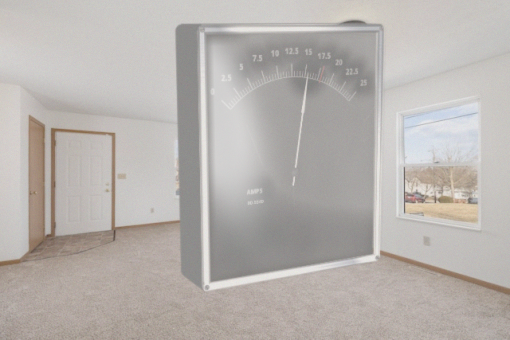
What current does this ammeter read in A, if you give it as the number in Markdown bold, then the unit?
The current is **15** A
